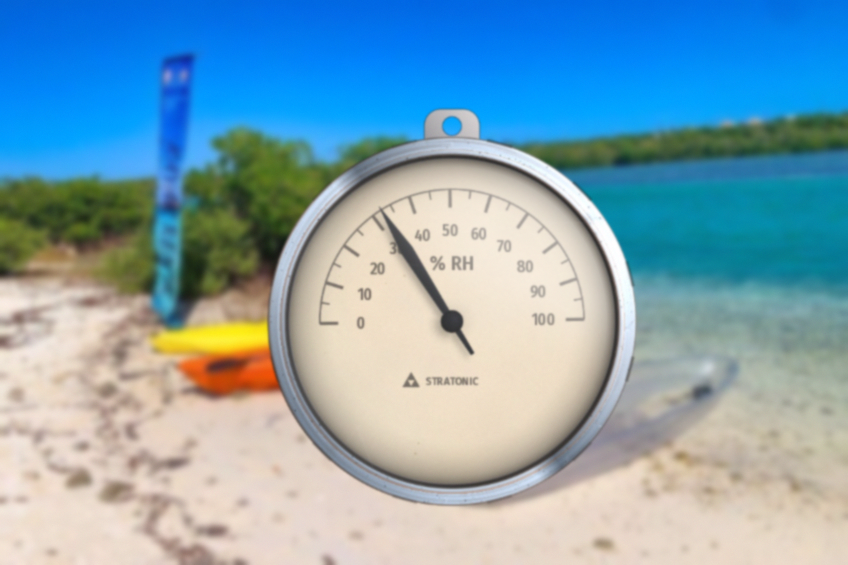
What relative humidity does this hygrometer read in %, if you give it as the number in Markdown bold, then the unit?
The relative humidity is **32.5** %
